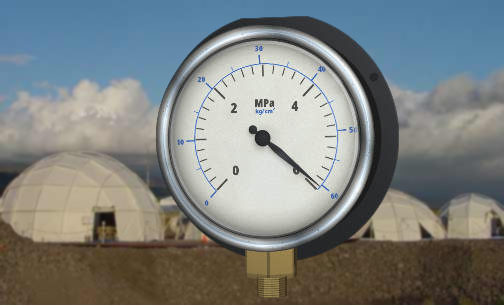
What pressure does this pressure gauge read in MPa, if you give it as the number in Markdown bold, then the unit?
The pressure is **5.9** MPa
